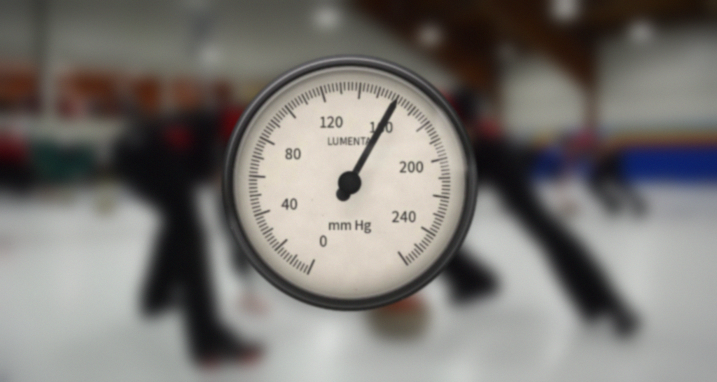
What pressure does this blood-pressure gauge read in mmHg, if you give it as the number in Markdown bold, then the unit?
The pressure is **160** mmHg
